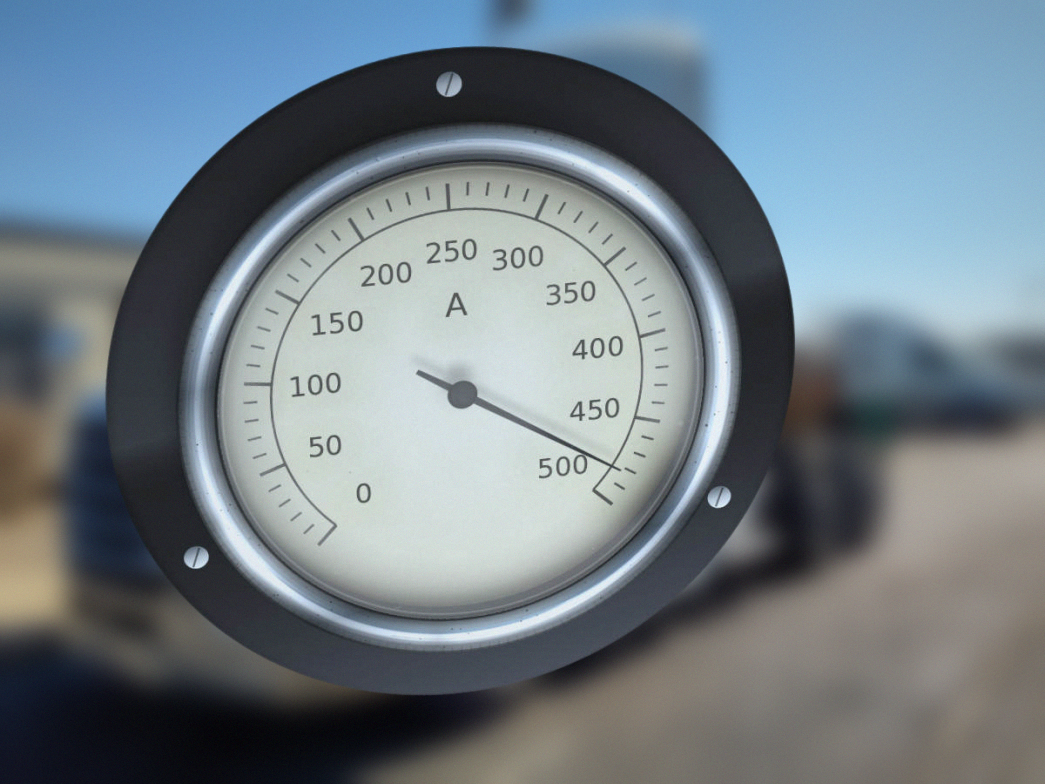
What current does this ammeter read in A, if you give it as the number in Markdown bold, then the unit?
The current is **480** A
